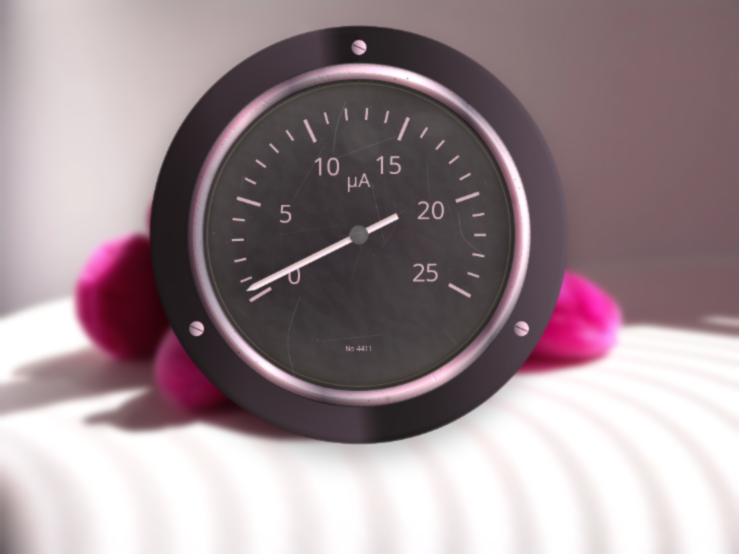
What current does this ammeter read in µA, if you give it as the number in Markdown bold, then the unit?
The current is **0.5** µA
